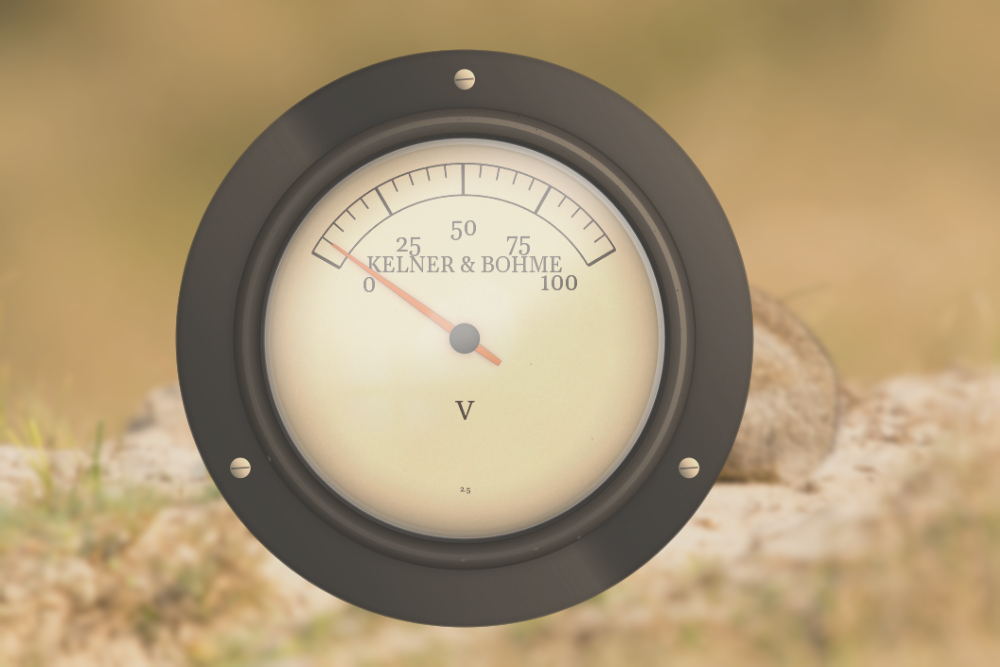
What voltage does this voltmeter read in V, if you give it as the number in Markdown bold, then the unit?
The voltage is **5** V
